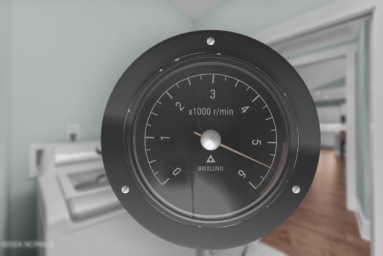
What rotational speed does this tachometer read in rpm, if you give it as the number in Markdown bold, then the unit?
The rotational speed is **5500** rpm
